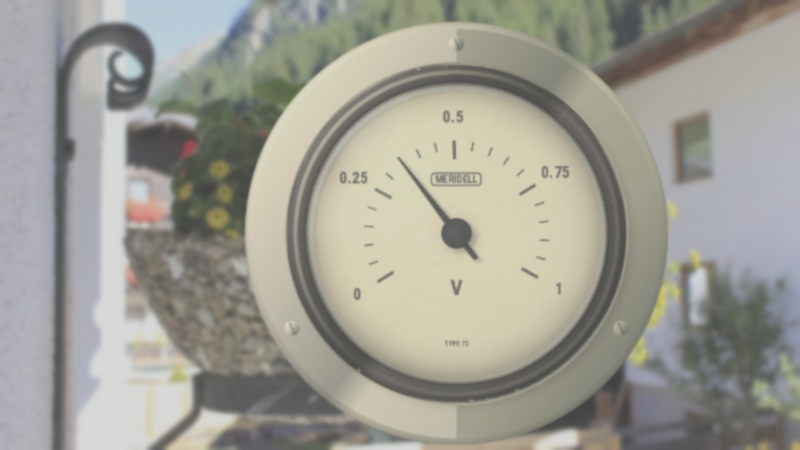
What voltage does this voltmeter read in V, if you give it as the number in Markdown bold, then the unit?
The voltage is **0.35** V
